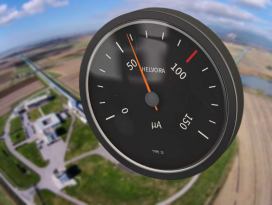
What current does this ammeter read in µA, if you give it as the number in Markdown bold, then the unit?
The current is **60** µA
